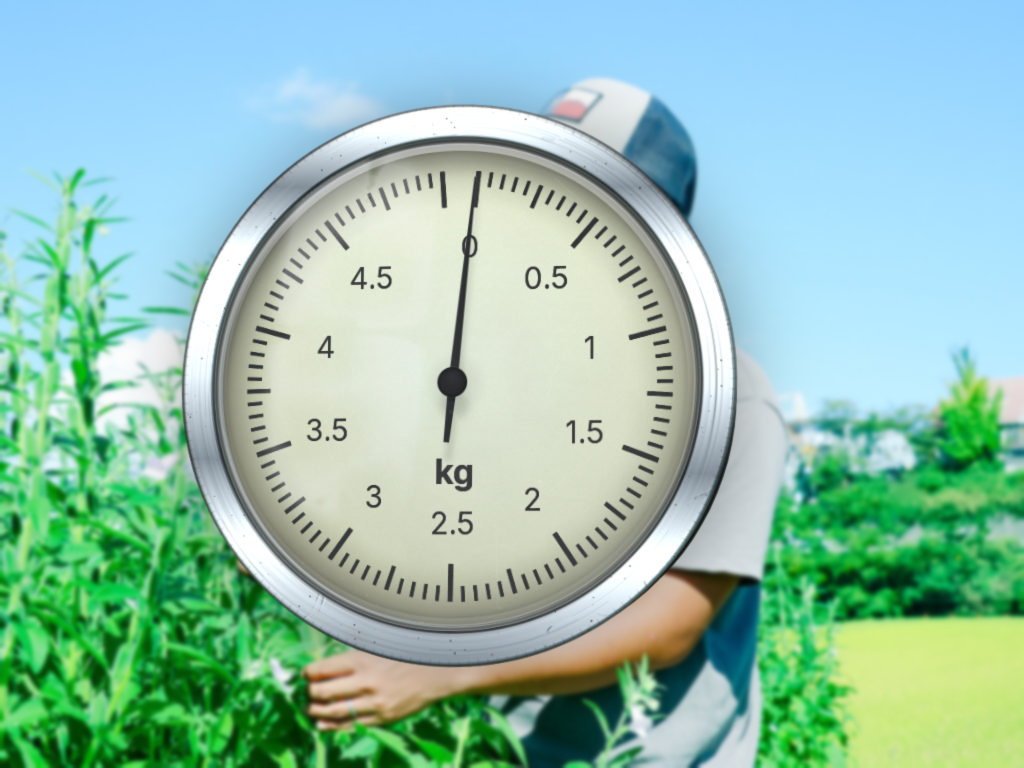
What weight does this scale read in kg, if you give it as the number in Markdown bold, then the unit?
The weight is **0** kg
